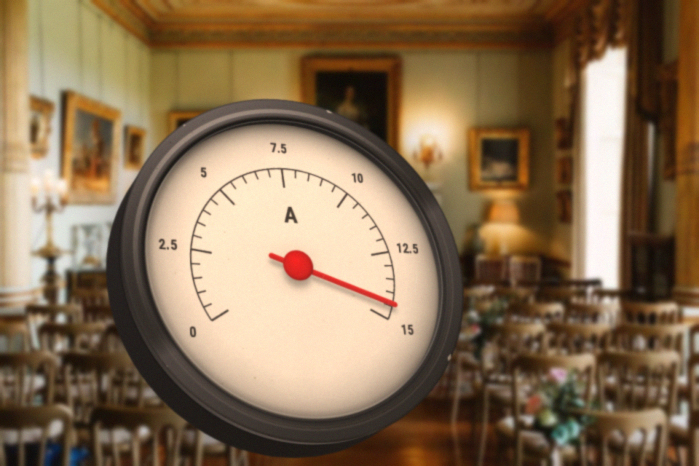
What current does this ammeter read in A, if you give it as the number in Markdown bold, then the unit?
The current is **14.5** A
